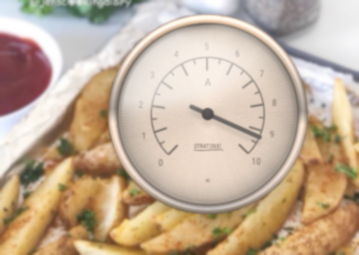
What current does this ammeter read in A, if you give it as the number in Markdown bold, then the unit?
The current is **9.25** A
